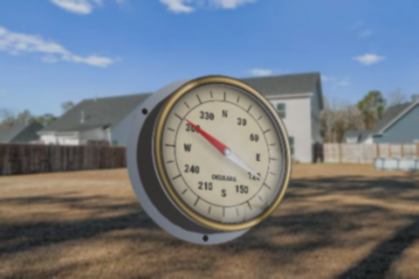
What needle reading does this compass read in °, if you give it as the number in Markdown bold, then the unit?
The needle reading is **300** °
